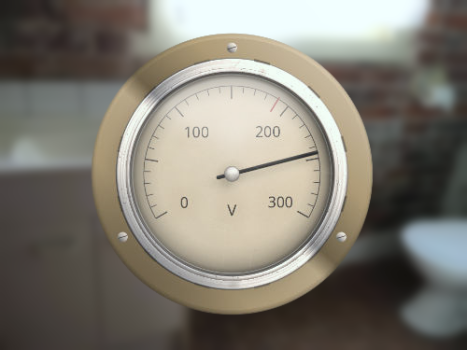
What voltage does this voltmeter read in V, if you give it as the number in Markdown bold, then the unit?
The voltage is **245** V
